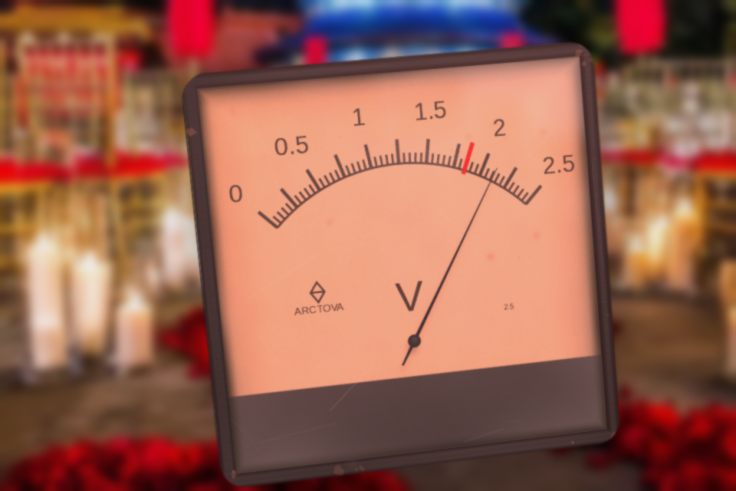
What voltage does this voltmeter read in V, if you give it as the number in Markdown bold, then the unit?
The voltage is **2.1** V
